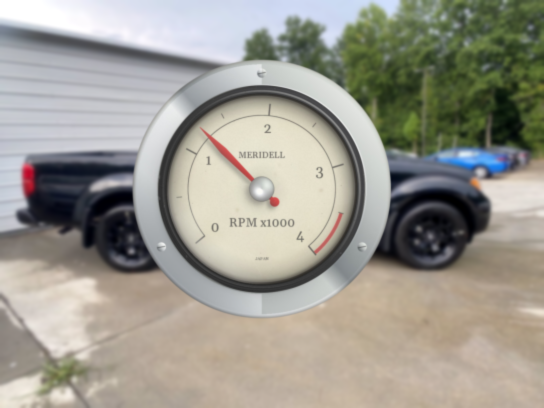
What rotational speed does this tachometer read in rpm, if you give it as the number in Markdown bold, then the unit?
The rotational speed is **1250** rpm
